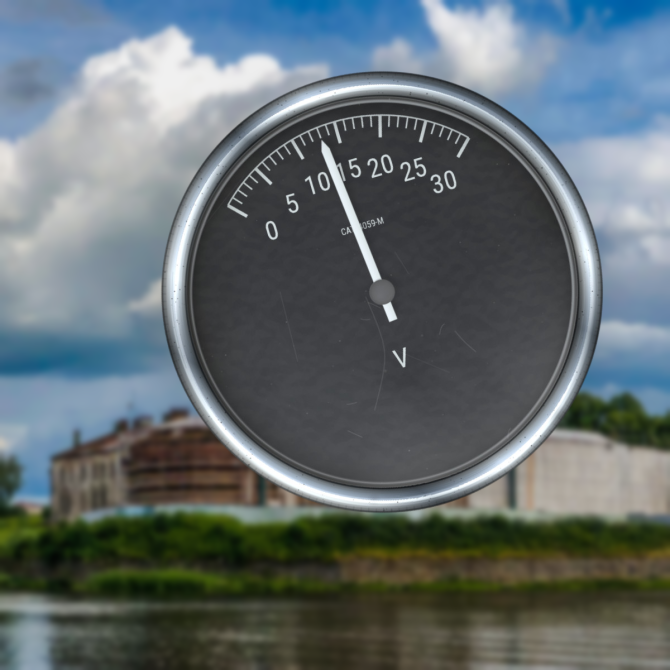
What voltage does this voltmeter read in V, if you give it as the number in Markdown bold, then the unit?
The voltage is **13** V
